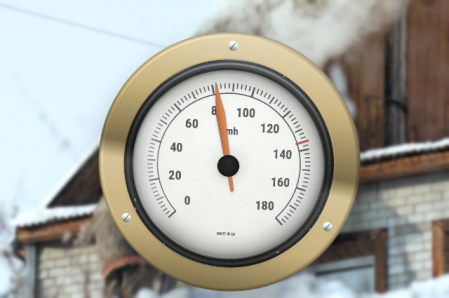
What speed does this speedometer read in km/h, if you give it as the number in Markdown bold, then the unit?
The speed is **82** km/h
